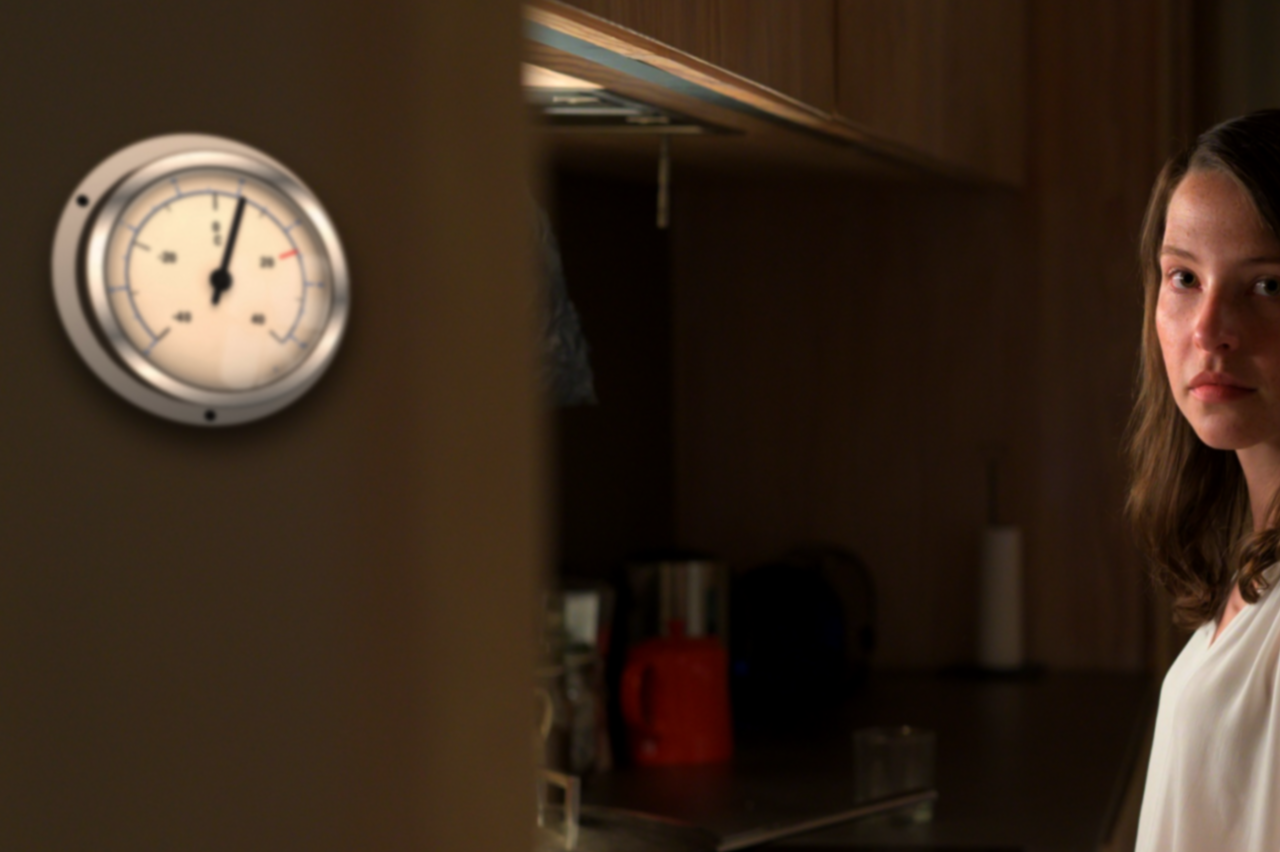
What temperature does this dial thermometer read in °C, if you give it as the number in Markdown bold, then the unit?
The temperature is **5** °C
